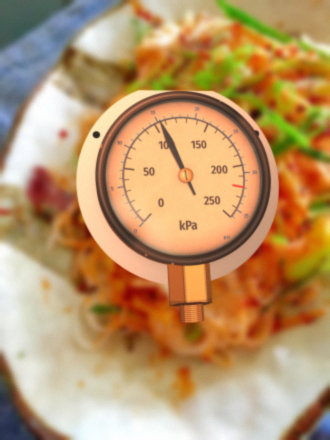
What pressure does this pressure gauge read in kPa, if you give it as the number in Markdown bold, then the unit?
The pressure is **105** kPa
